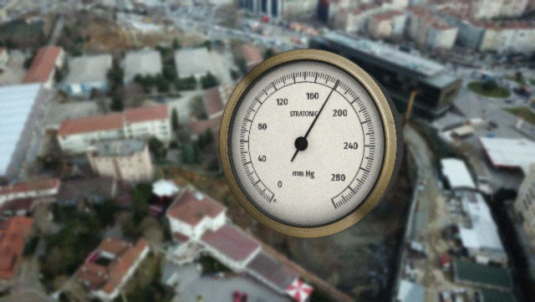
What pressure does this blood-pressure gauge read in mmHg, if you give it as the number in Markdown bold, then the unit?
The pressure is **180** mmHg
